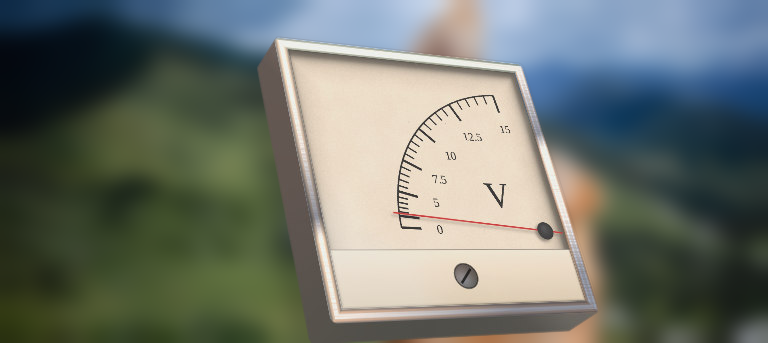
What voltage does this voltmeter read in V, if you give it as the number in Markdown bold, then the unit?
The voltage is **2.5** V
